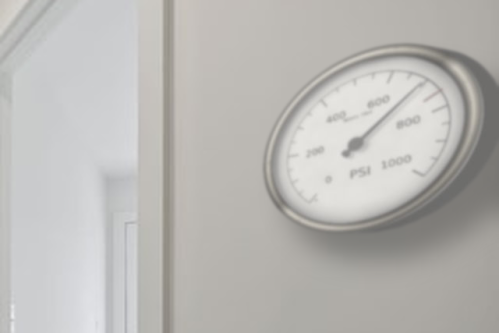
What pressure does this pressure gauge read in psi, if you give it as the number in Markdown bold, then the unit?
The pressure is **700** psi
